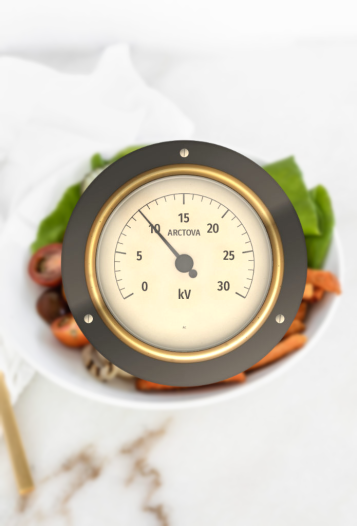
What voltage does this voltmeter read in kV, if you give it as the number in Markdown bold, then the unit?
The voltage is **10** kV
